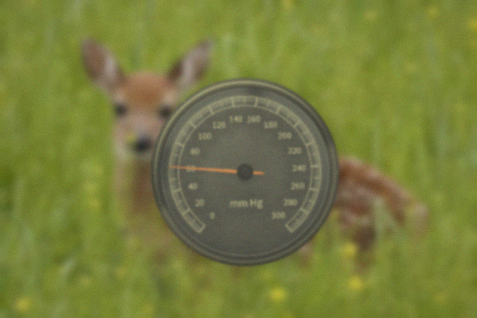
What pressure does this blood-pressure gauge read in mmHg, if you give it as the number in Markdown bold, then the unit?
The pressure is **60** mmHg
